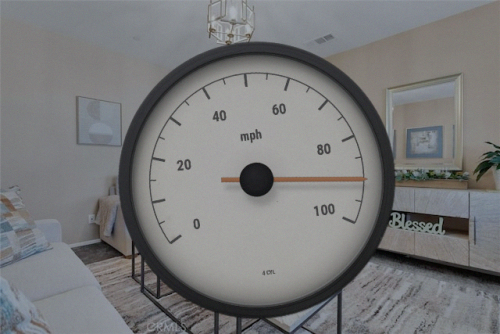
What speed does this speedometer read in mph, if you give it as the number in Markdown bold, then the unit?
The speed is **90** mph
